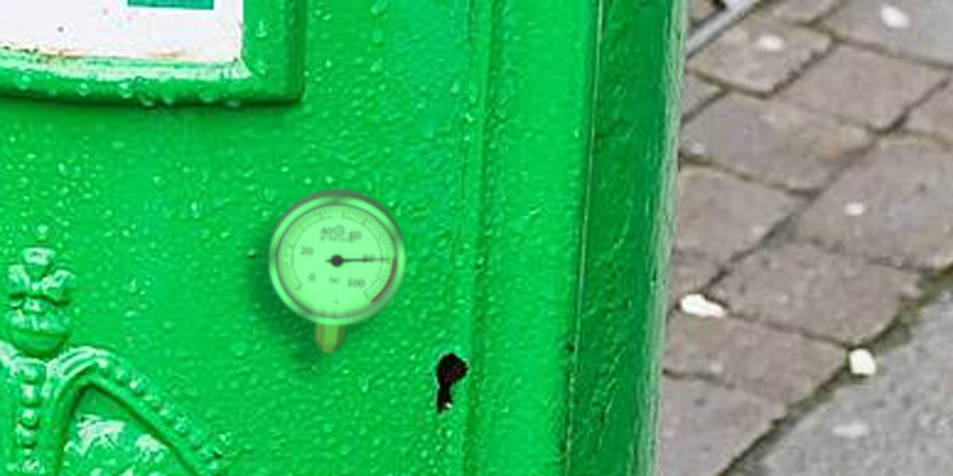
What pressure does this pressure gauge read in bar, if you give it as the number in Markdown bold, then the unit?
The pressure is **80** bar
